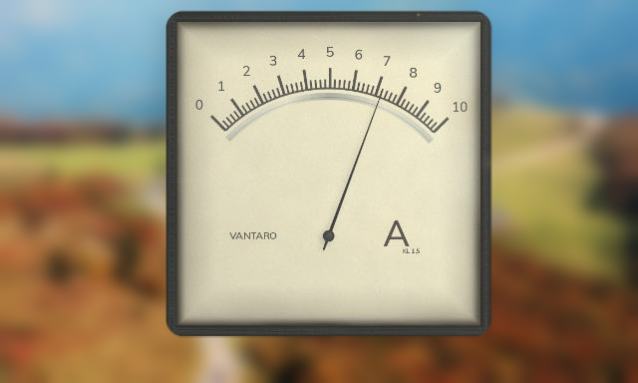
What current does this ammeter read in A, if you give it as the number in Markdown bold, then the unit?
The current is **7.2** A
